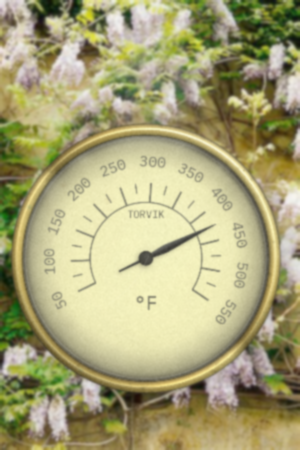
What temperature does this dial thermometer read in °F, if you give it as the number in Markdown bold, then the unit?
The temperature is **425** °F
